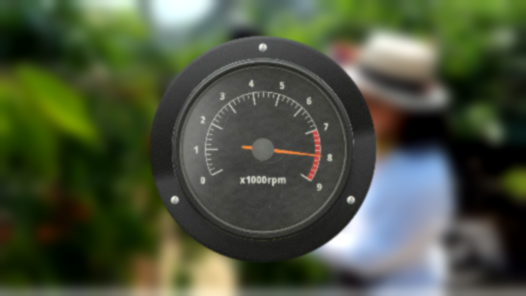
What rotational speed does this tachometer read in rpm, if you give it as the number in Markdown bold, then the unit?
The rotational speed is **8000** rpm
